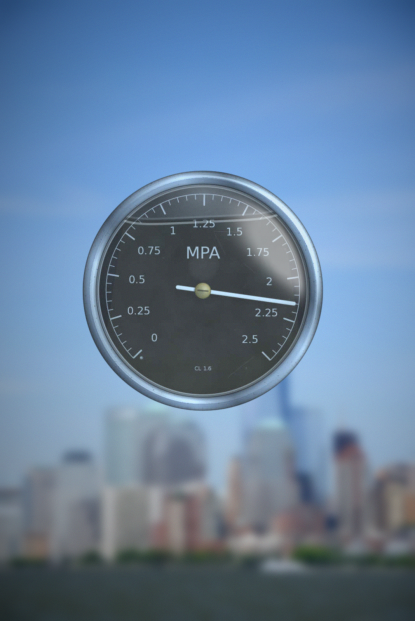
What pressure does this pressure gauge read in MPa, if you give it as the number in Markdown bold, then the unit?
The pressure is **2.15** MPa
